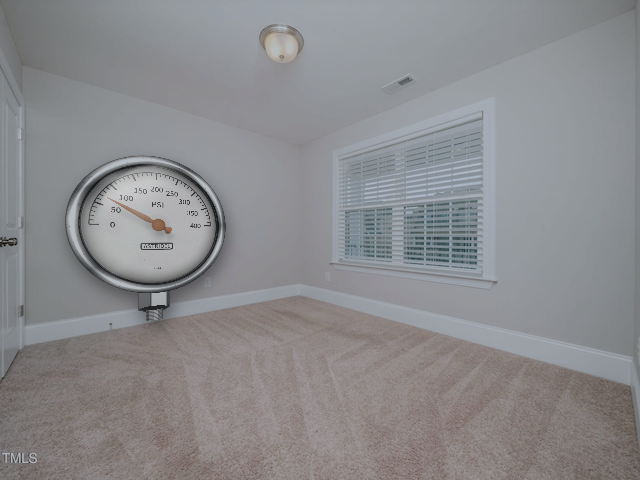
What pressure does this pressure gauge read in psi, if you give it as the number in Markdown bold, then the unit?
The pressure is **70** psi
